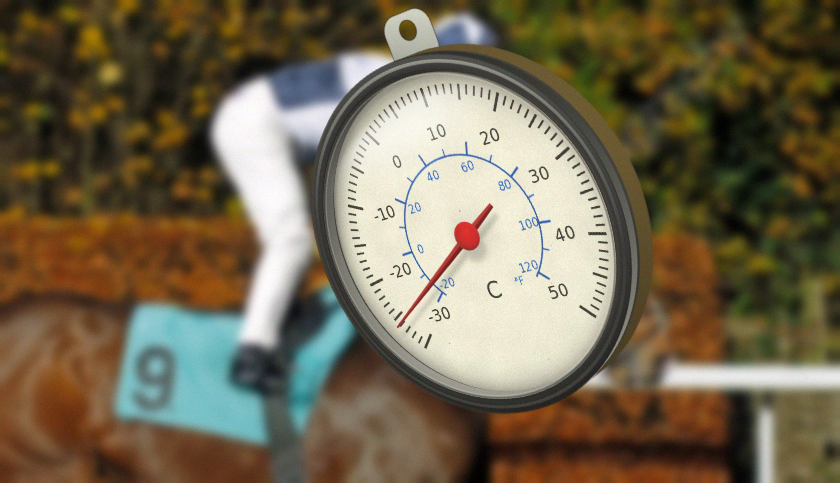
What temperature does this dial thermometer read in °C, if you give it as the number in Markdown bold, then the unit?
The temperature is **-26** °C
